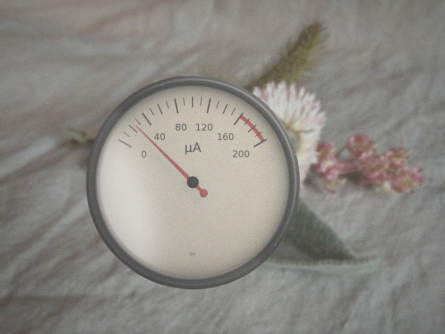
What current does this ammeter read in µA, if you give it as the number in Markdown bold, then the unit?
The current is **25** µA
